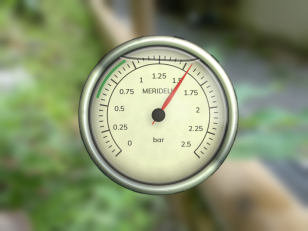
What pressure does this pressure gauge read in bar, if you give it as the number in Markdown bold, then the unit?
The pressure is **1.55** bar
